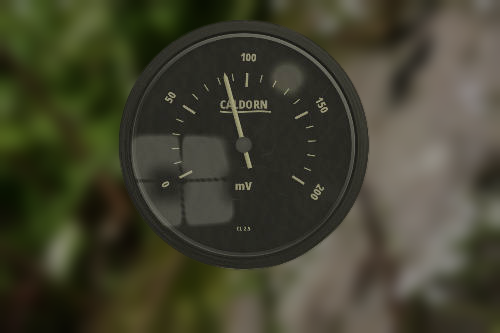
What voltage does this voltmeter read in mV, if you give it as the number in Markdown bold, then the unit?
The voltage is **85** mV
